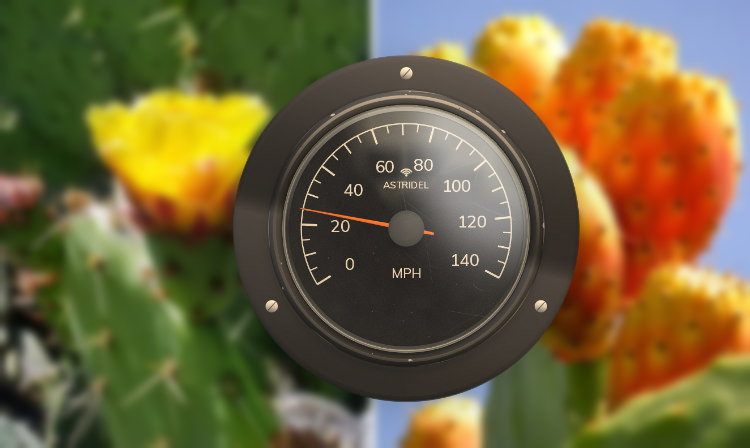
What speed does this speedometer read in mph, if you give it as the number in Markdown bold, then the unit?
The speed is **25** mph
